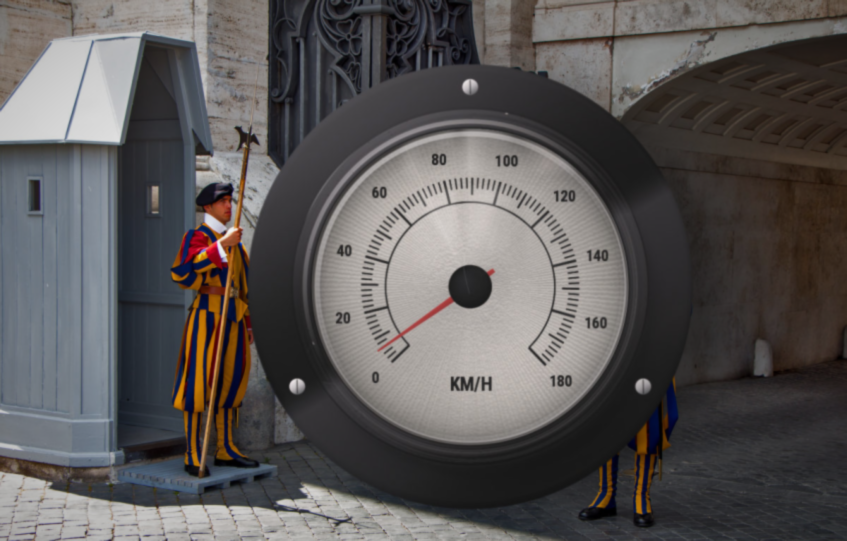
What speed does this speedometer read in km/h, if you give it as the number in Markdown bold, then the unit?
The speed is **6** km/h
